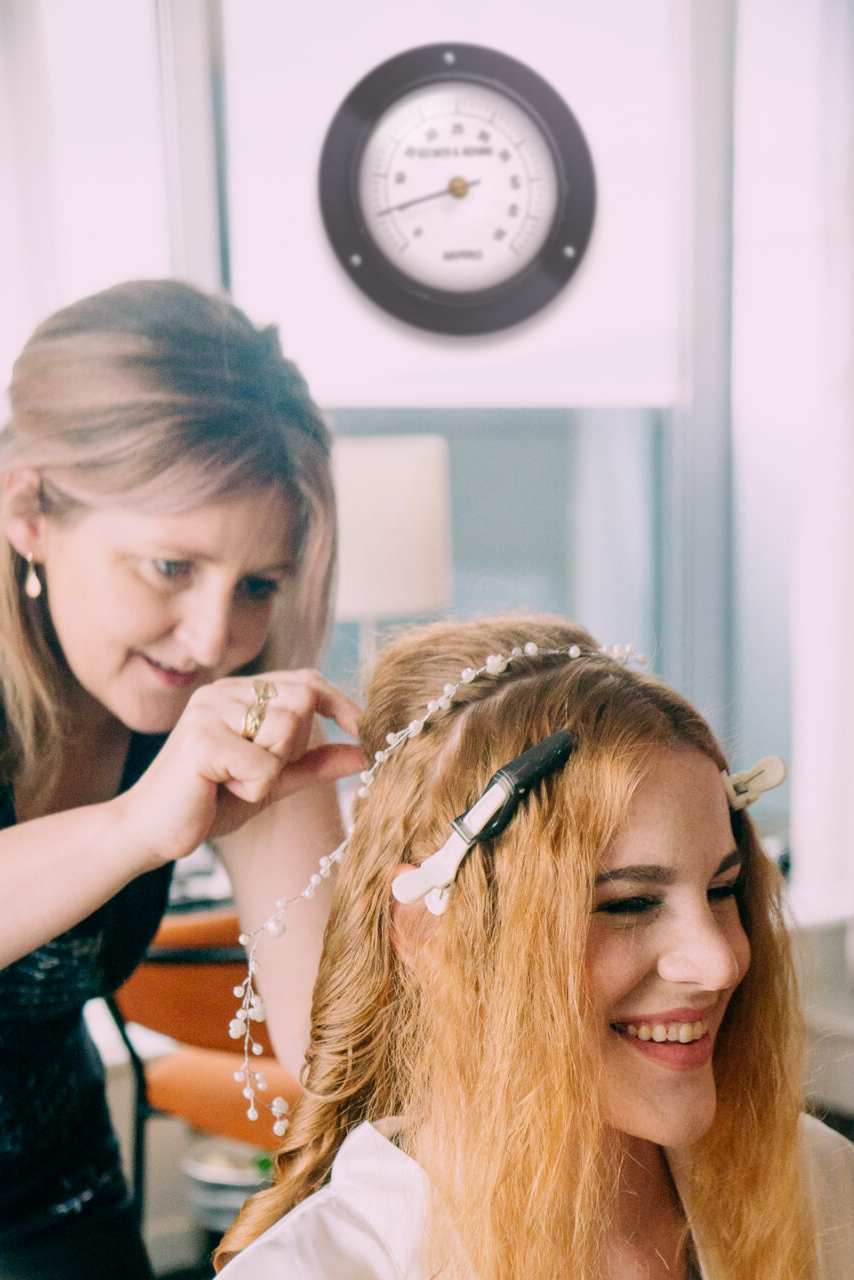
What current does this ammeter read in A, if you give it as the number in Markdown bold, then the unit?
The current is **5** A
